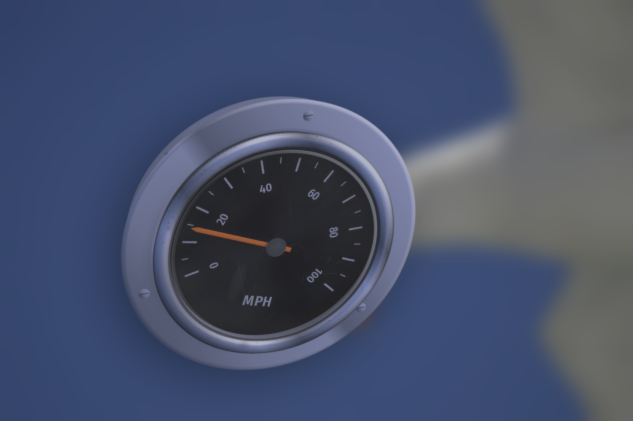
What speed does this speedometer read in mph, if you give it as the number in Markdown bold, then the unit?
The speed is **15** mph
